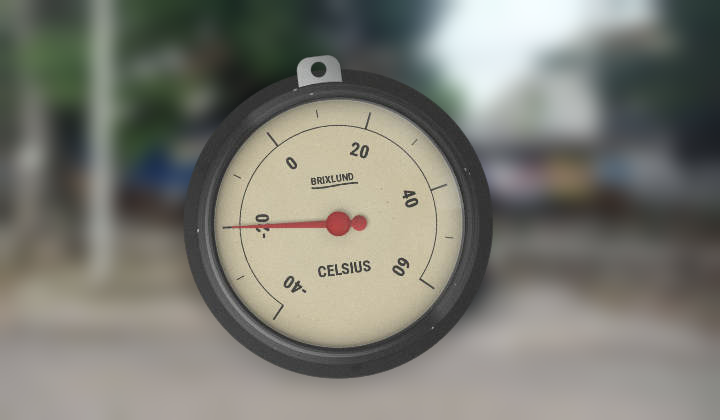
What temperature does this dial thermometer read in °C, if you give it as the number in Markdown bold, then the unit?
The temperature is **-20** °C
